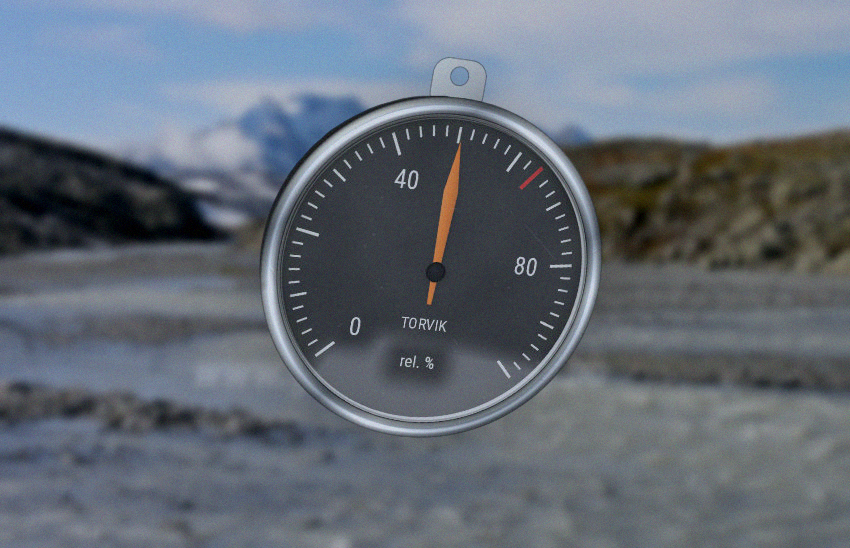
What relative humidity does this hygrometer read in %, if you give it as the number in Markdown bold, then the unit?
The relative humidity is **50** %
